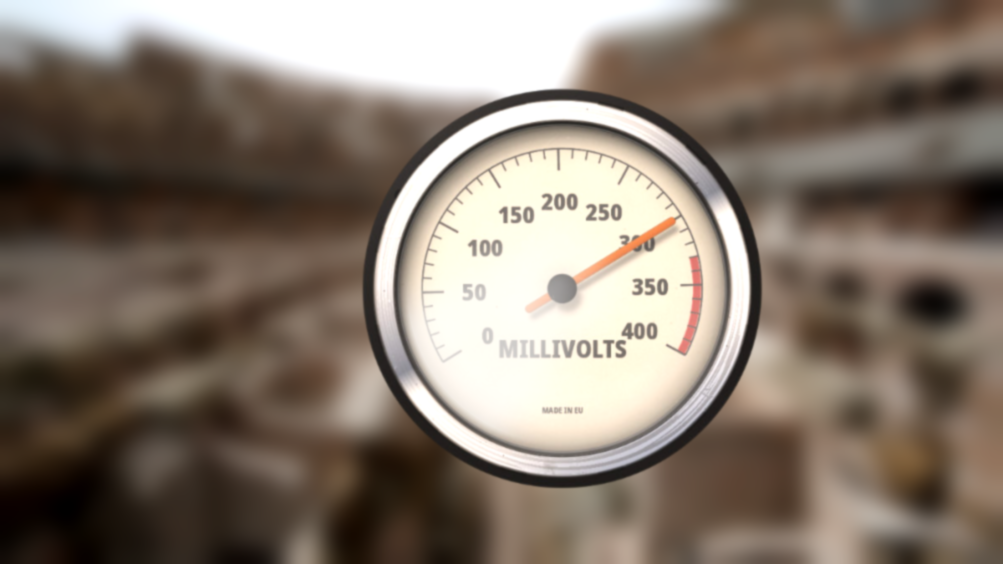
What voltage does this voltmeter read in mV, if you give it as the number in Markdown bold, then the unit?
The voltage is **300** mV
